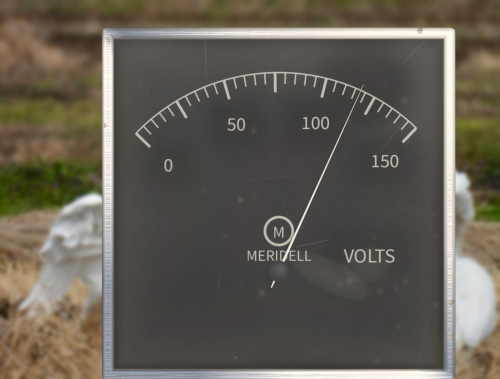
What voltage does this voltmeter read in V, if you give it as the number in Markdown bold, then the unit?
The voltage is **117.5** V
